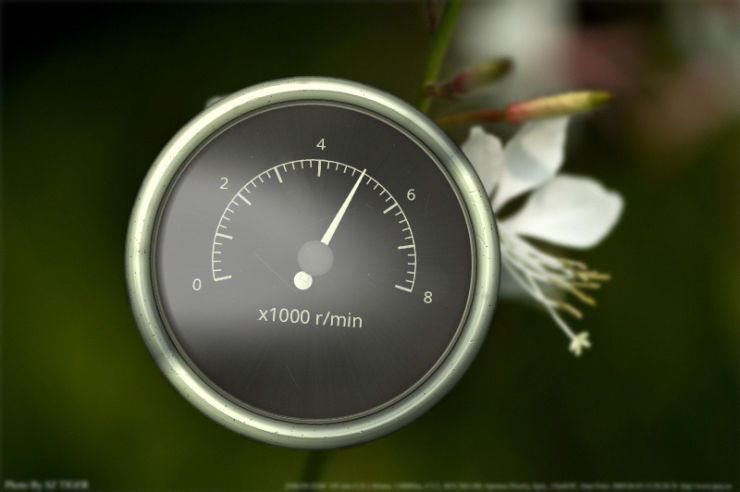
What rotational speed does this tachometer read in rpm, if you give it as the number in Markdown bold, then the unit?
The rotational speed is **5000** rpm
